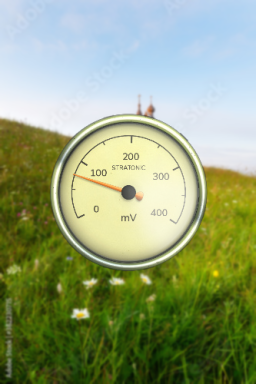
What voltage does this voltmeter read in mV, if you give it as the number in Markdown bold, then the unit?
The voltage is **75** mV
